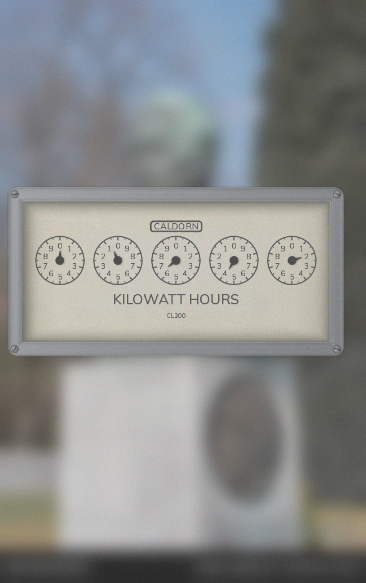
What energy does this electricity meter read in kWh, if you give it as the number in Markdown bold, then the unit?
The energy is **642** kWh
